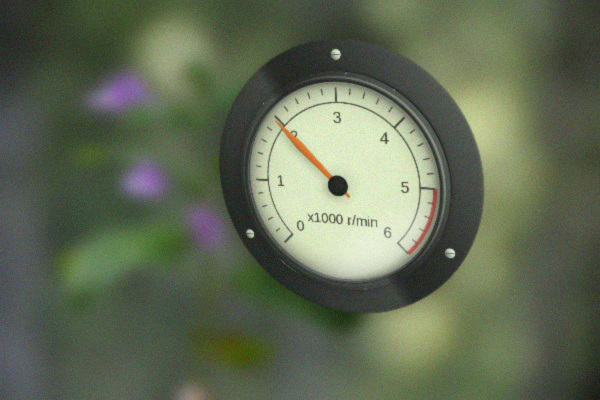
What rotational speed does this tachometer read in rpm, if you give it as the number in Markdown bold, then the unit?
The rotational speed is **2000** rpm
